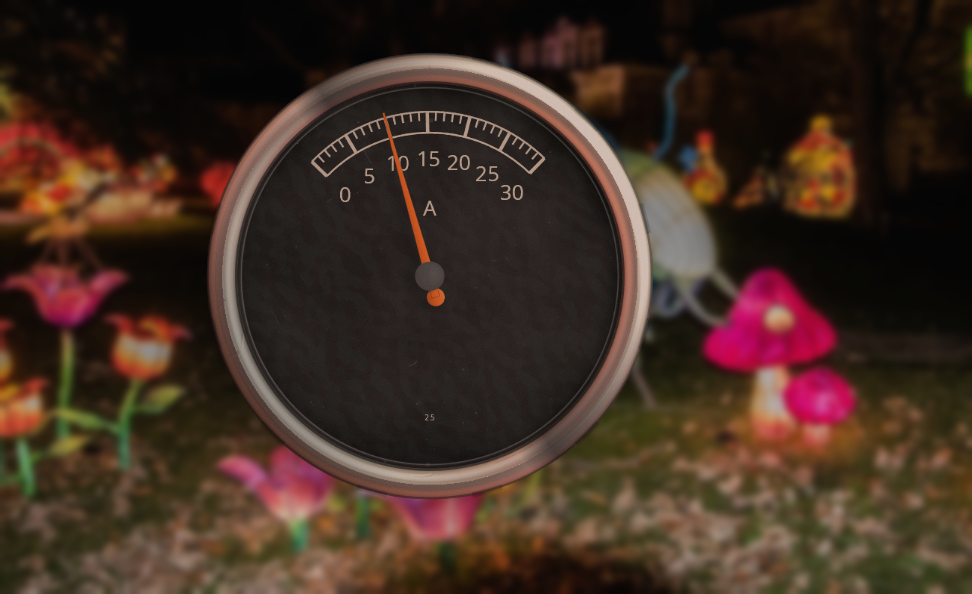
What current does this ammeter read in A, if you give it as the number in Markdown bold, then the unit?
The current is **10** A
